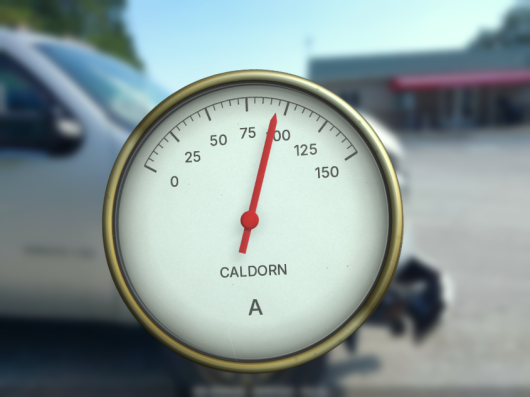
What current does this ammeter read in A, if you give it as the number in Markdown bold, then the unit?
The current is **95** A
